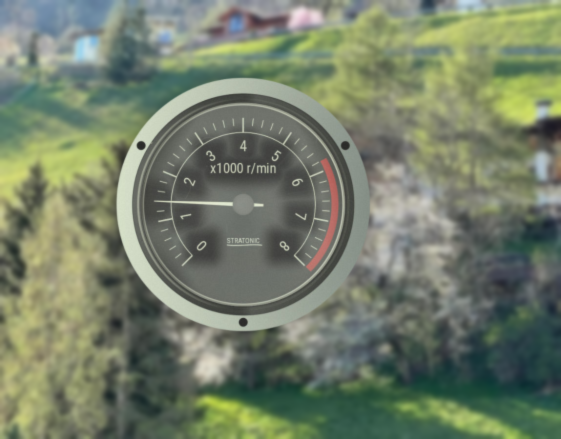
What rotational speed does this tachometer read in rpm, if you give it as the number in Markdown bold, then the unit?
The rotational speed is **1400** rpm
